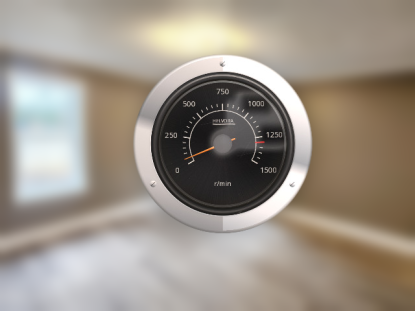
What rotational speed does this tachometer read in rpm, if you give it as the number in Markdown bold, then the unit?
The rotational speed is **50** rpm
